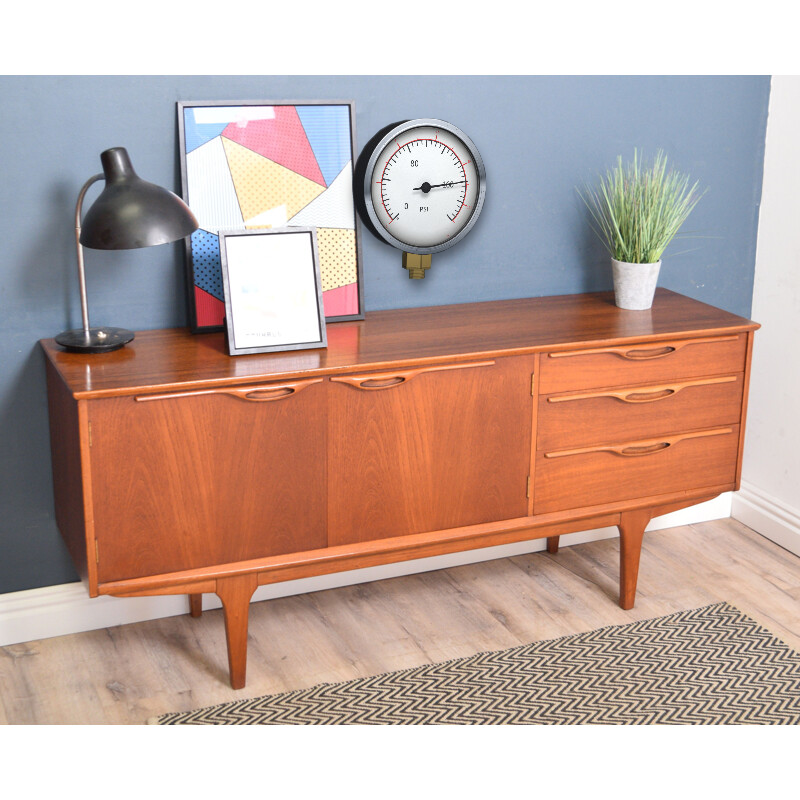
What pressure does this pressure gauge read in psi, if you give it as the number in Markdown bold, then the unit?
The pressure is **160** psi
